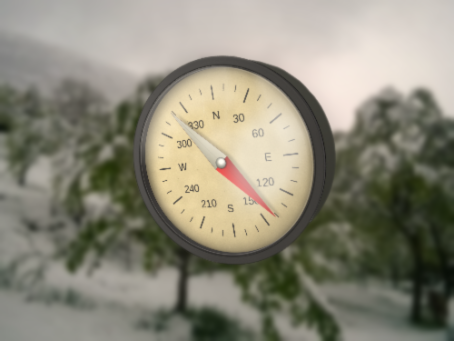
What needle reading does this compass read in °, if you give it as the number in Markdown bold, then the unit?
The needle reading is **140** °
